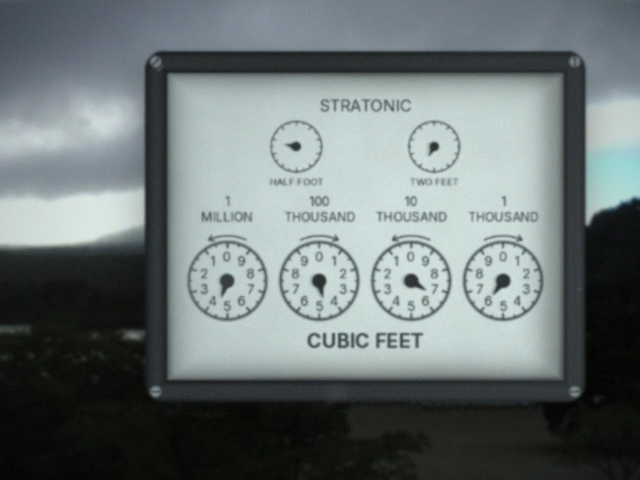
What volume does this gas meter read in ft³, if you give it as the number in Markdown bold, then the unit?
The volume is **446600** ft³
